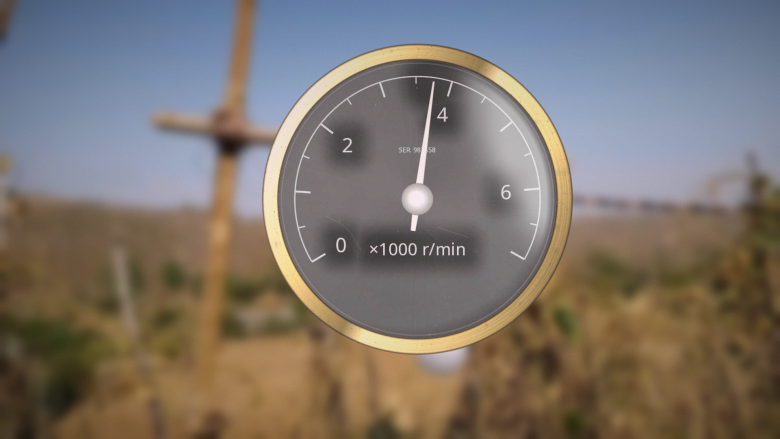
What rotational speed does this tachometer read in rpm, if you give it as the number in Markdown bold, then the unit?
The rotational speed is **3750** rpm
